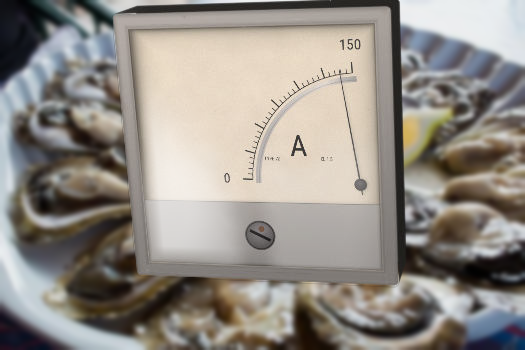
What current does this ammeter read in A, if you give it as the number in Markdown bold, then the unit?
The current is **140** A
